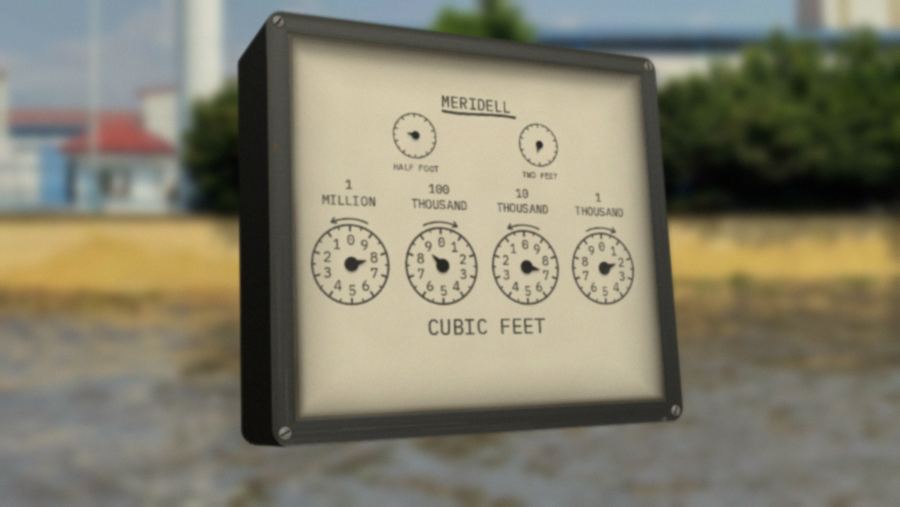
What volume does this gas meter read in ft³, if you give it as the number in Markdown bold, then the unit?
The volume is **787200** ft³
